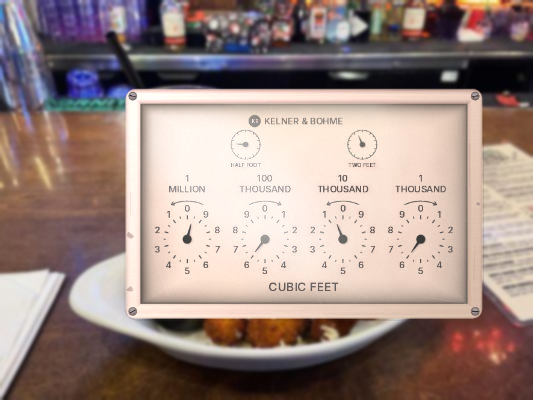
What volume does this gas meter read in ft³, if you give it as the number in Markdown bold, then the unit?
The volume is **960600** ft³
